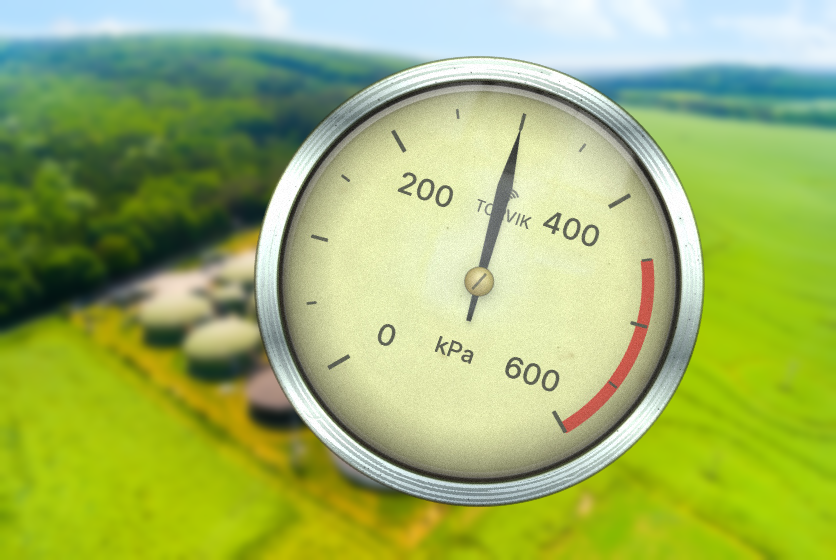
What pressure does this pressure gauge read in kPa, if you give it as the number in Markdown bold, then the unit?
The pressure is **300** kPa
